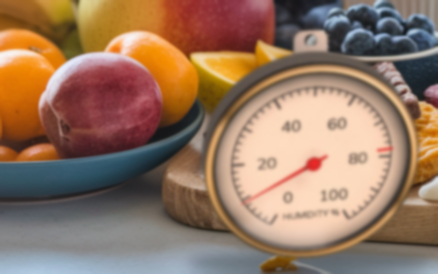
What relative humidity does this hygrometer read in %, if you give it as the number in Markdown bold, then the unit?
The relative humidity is **10** %
